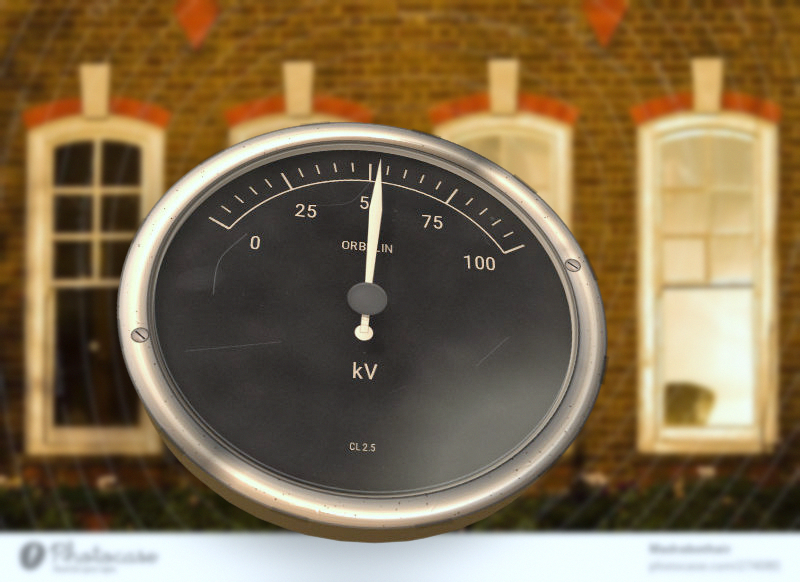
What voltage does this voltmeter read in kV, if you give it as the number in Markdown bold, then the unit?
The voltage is **52.5** kV
